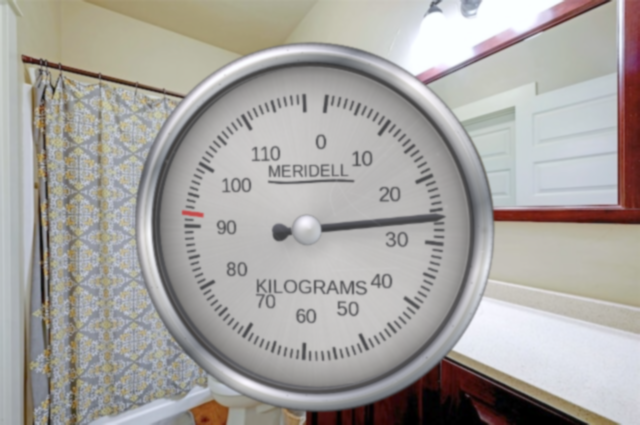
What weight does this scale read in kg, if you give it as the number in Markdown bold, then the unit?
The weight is **26** kg
